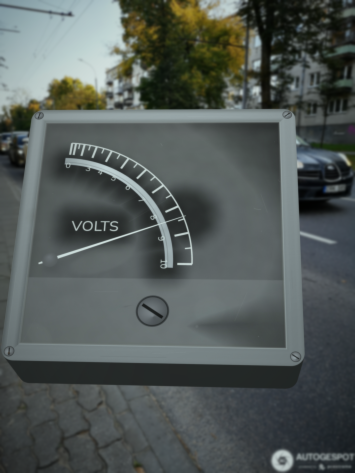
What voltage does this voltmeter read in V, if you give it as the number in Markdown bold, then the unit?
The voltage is **8.5** V
